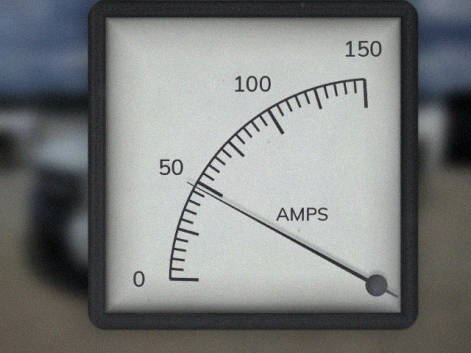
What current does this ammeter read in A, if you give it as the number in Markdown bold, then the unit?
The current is **47.5** A
